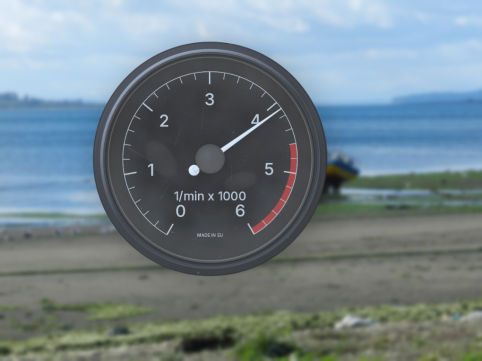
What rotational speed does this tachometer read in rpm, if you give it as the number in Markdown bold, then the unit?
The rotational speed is **4100** rpm
